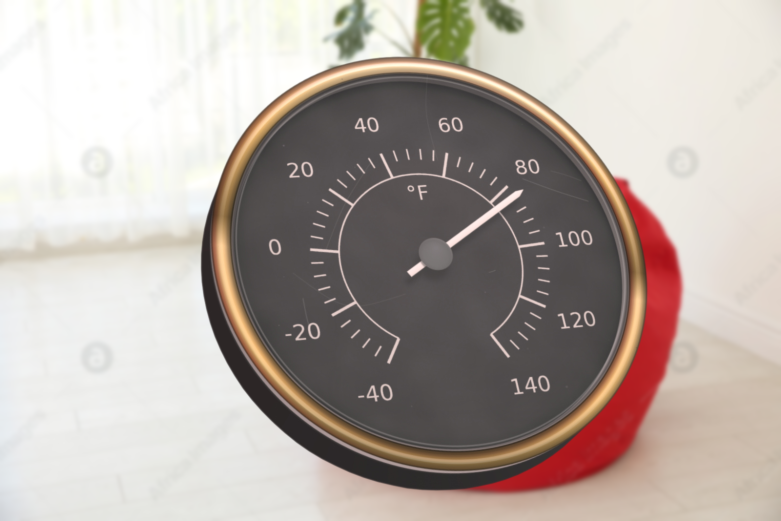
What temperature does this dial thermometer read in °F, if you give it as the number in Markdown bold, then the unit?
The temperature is **84** °F
